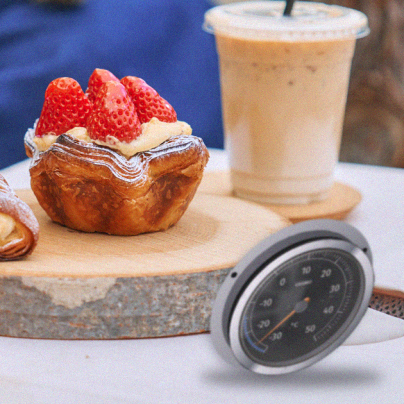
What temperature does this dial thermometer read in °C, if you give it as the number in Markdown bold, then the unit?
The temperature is **-25** °C
